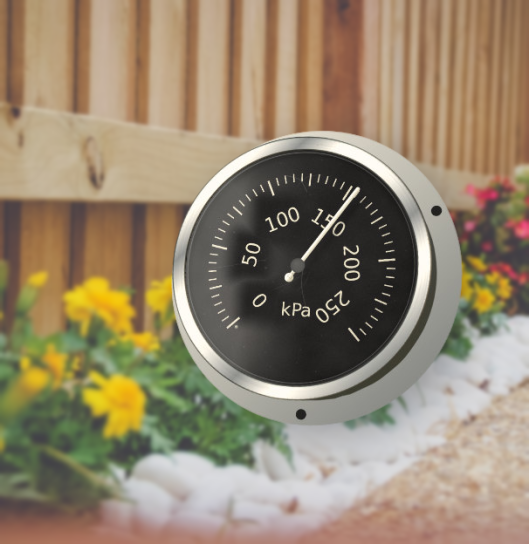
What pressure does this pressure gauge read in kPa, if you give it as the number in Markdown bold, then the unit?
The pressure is **155** kPa
